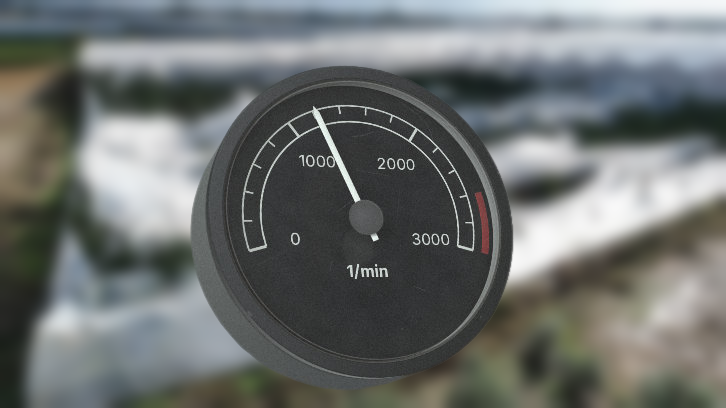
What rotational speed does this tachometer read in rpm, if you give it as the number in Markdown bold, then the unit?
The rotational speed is **1200** rpm
